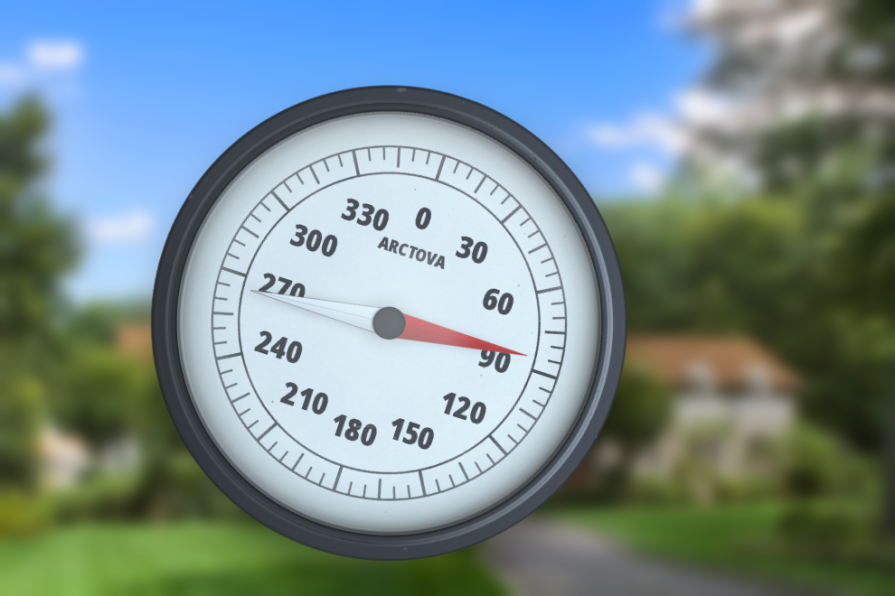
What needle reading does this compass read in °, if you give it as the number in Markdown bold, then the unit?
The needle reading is **85** °
